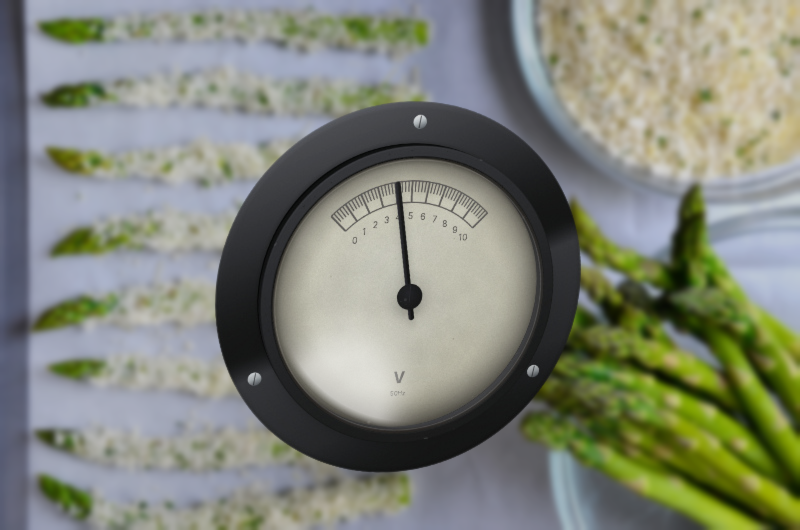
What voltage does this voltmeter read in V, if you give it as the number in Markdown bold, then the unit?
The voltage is **4** V
